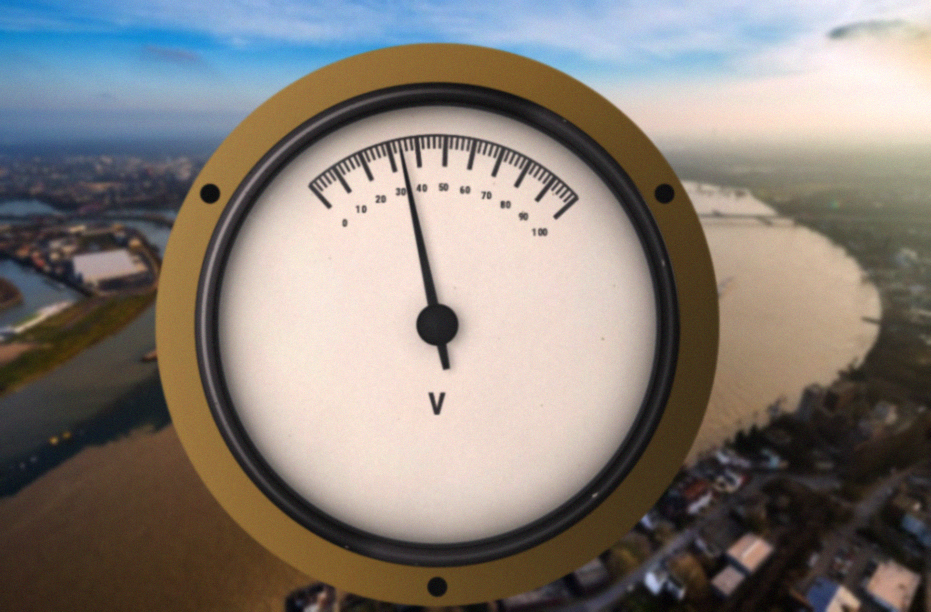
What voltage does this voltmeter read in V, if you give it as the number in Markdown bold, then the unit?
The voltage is **34** V
